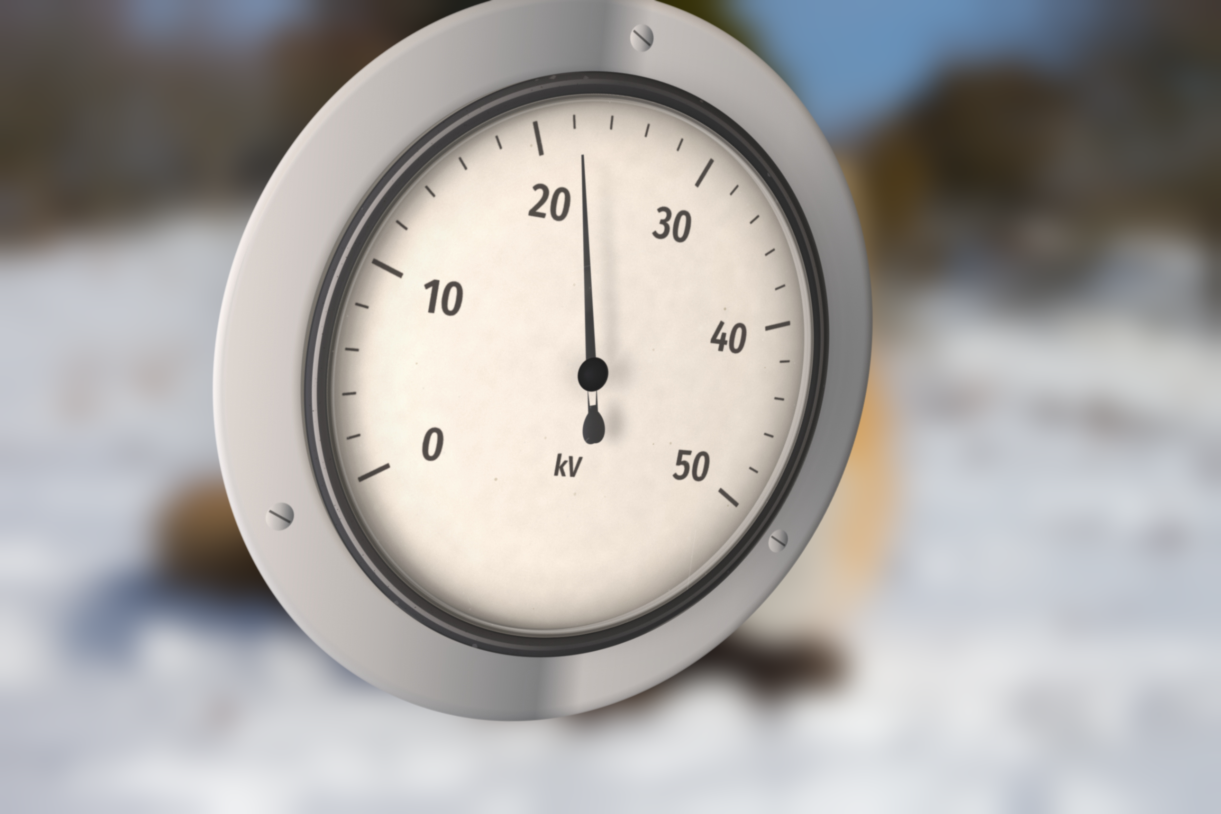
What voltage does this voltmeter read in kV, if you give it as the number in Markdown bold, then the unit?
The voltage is **22** kV
